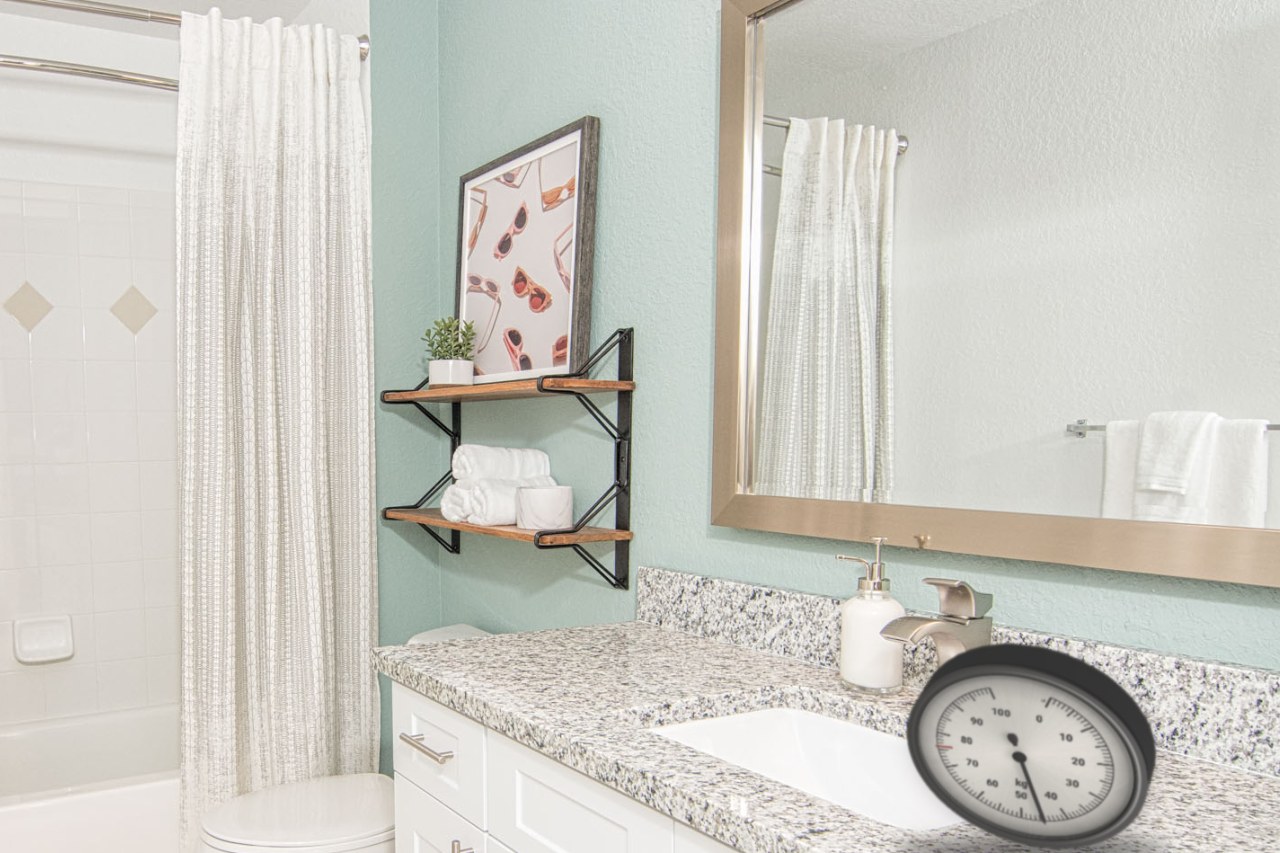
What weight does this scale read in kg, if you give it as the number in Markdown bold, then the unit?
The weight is **45** kg
